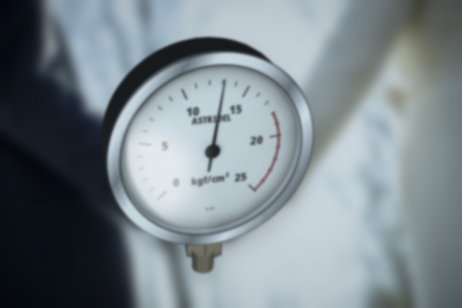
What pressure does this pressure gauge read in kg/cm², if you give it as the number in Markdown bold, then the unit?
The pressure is **13** kg/cm²
